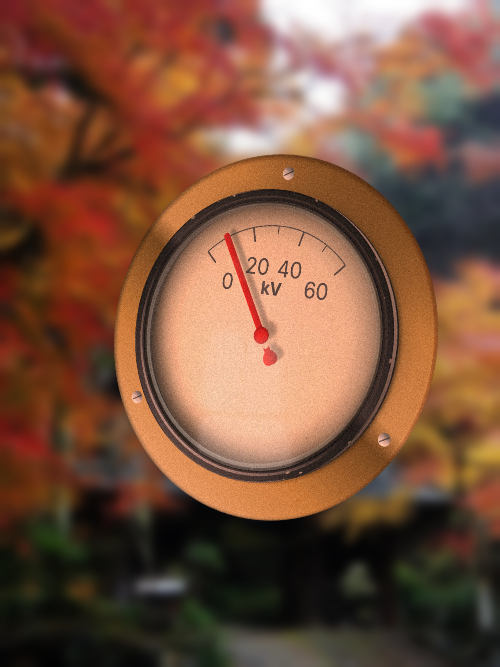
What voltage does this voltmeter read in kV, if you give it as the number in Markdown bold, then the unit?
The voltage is **10** kV
